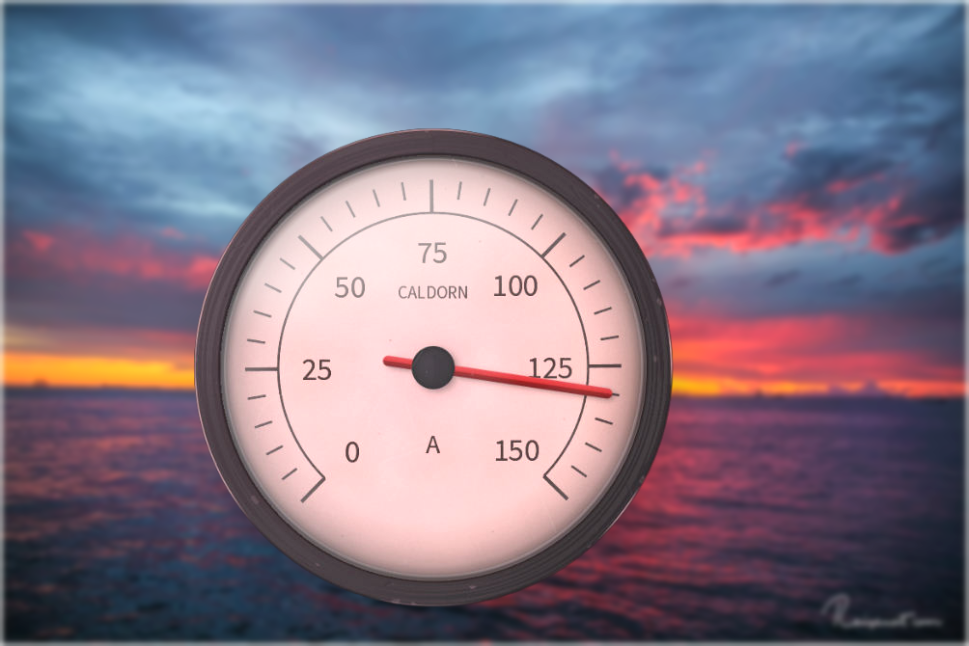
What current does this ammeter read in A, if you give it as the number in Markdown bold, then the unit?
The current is **130** A
